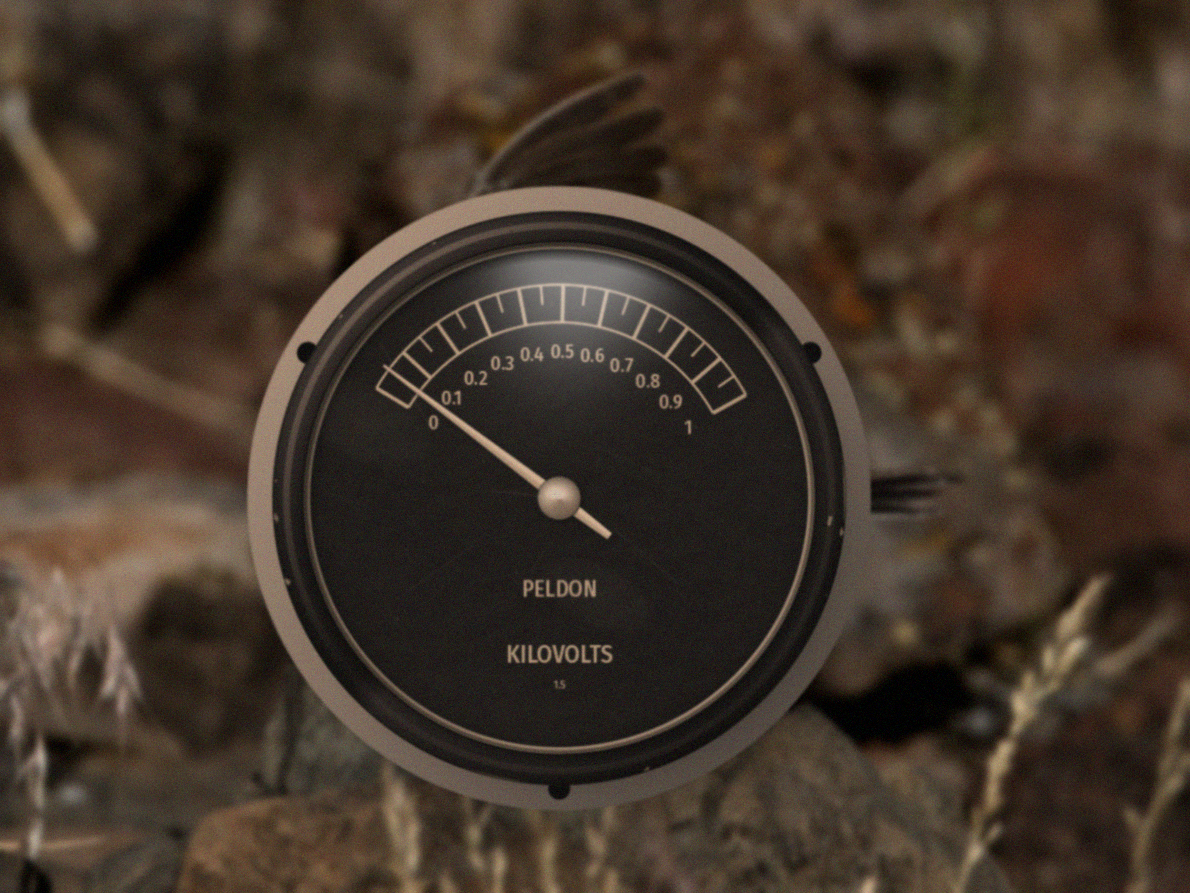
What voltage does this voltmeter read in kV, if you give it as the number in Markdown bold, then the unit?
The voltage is **0.05** kV
